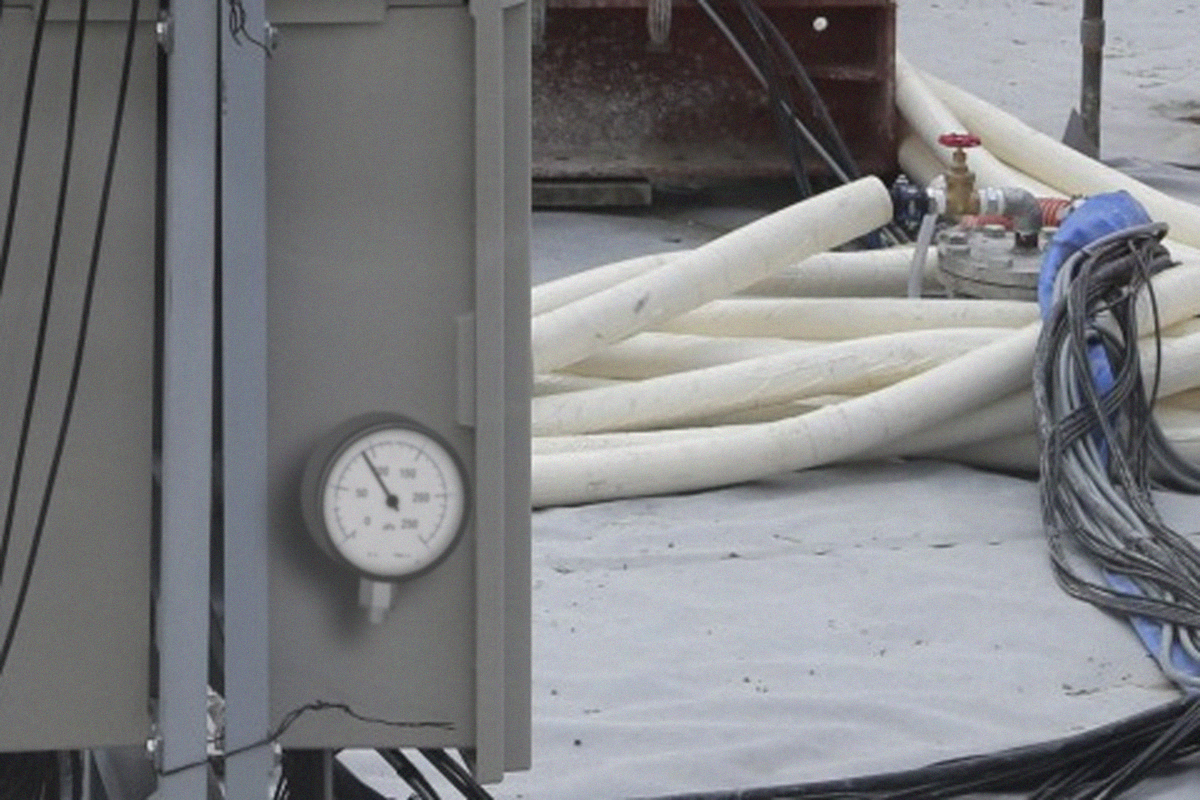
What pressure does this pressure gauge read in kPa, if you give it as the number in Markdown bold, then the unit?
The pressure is **90** kPa
